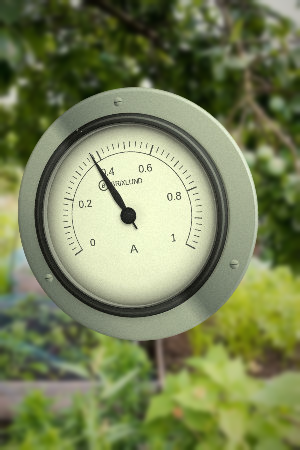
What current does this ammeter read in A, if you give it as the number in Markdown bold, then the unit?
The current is **0.38** A
